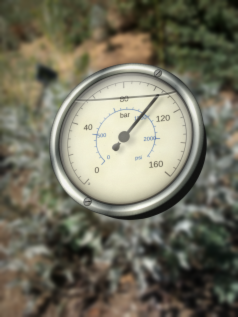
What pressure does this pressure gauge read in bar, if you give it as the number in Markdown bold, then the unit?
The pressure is **105** bar
